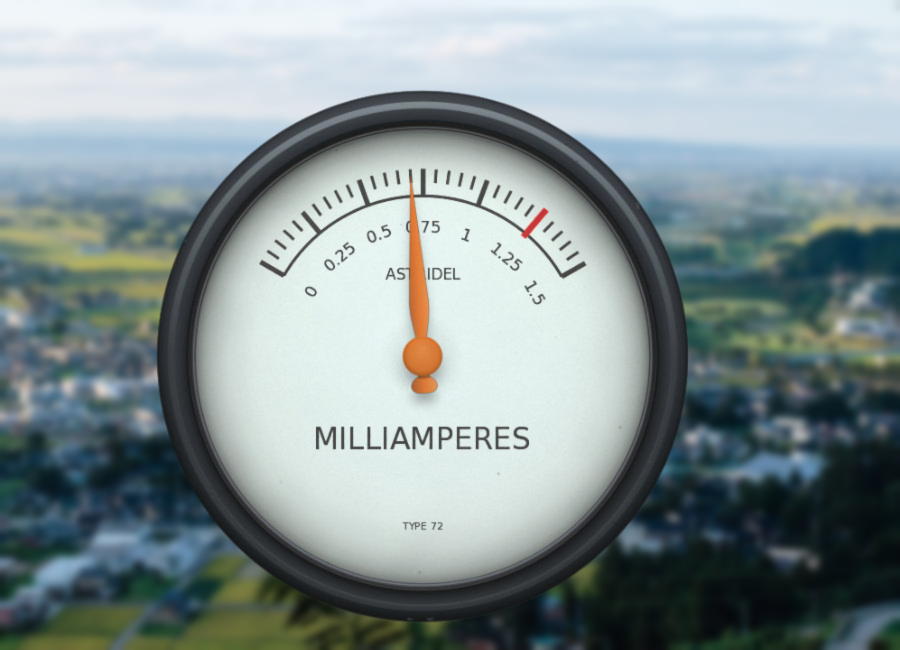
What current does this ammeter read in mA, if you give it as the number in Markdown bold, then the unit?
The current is **0.7** mA
